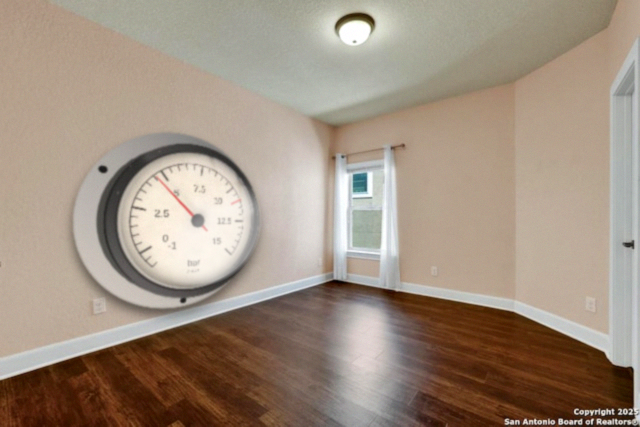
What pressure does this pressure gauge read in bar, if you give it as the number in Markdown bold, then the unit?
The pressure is **4.5** bar
